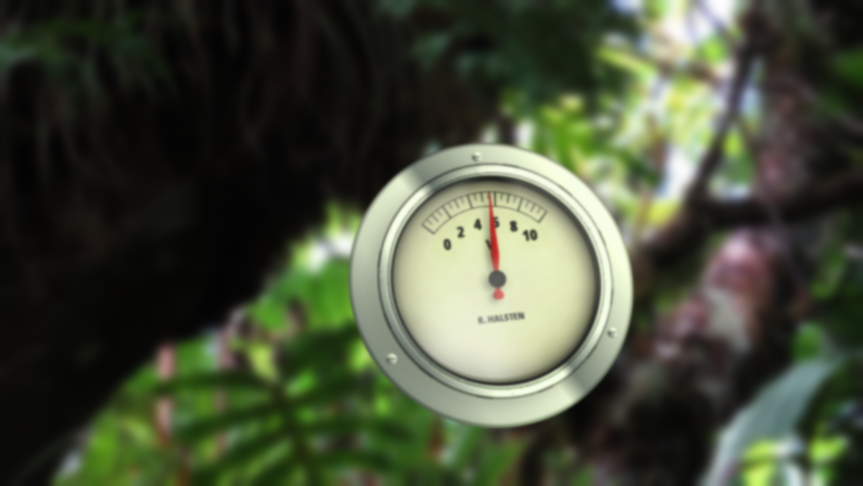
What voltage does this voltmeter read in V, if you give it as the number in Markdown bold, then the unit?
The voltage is **5.5** V
